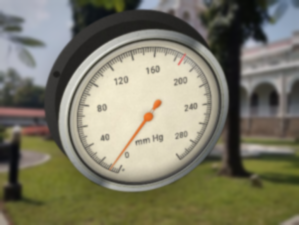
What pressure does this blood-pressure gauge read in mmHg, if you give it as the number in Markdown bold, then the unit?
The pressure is **10** mmHg
